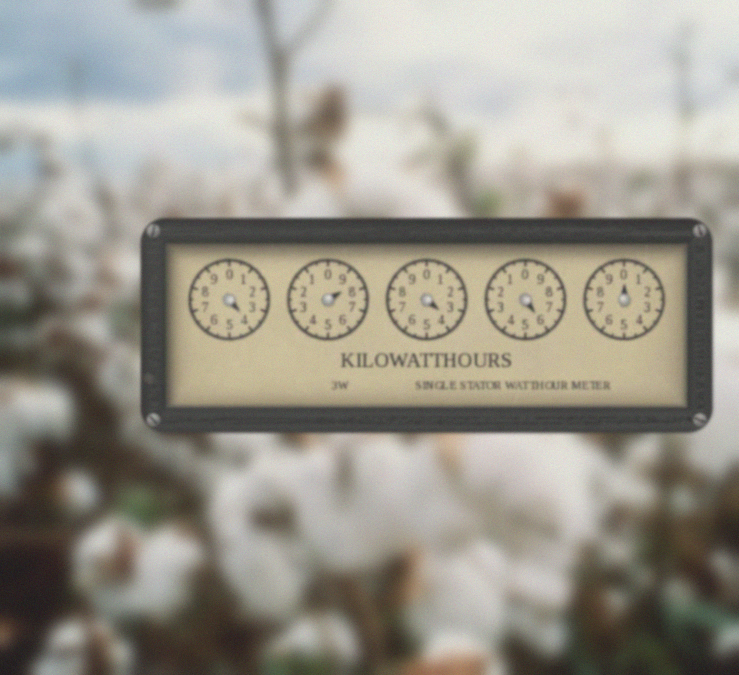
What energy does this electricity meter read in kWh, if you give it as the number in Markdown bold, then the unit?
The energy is **38360** kWh
